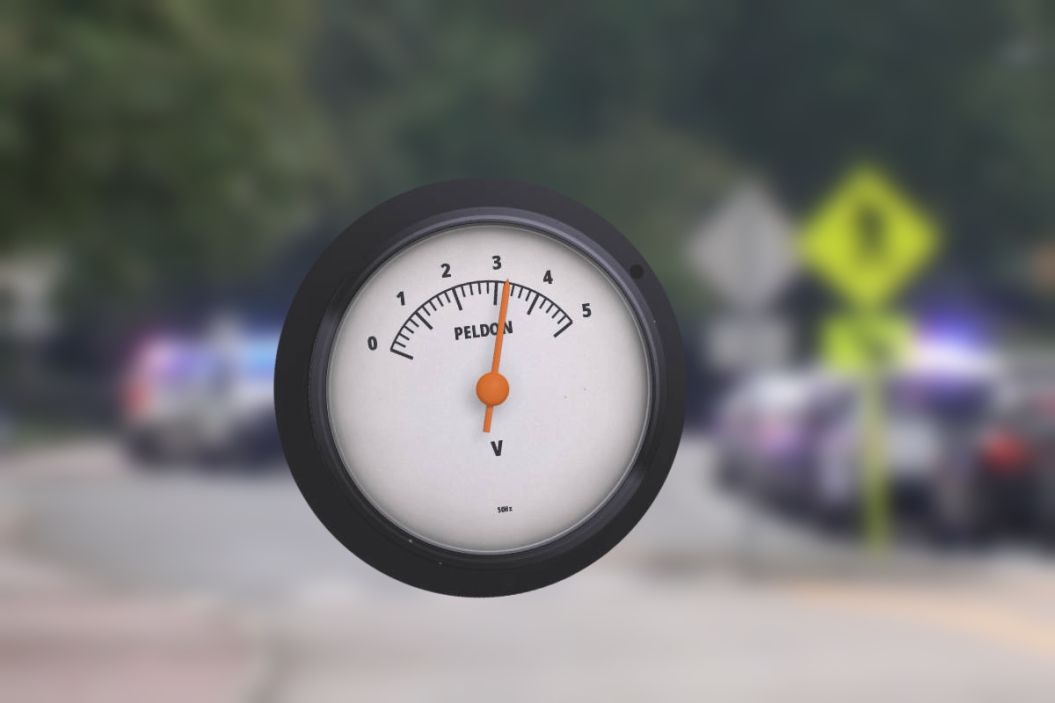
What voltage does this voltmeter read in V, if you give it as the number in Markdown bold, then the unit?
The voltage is **3.2** V
